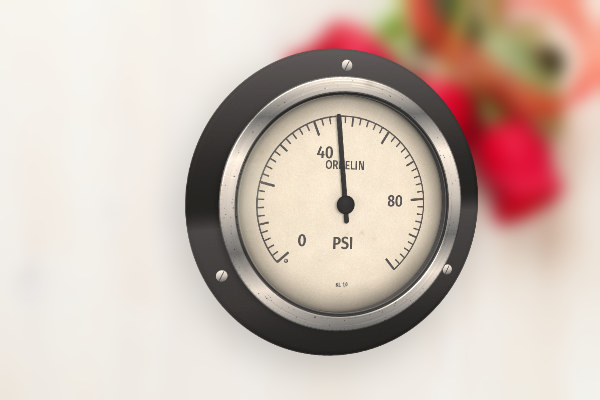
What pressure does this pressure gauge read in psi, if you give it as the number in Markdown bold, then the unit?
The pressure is **46** psi
